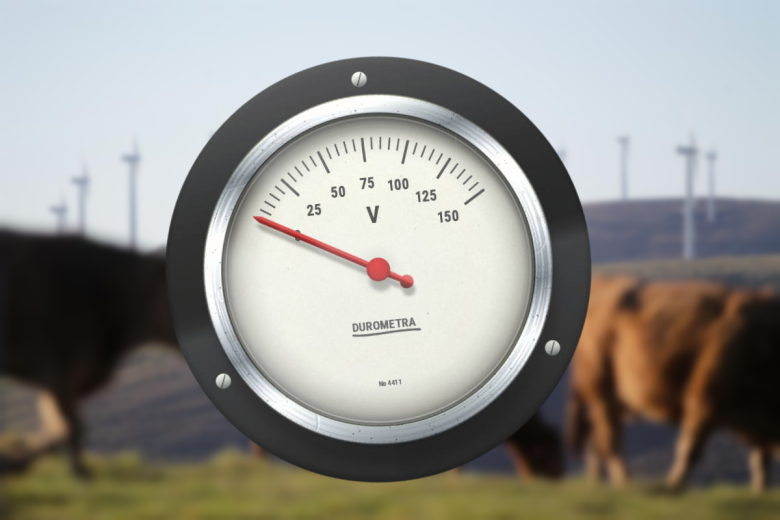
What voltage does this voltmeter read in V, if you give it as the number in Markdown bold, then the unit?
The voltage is **0** V
